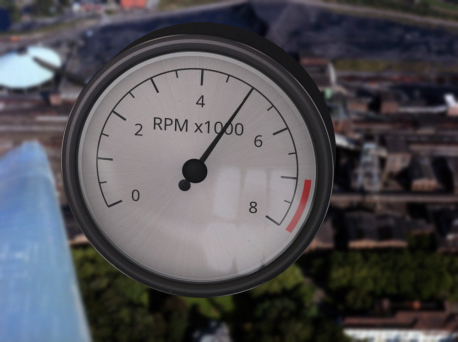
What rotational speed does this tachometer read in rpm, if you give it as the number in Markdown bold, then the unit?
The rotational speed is **5000** rpm
